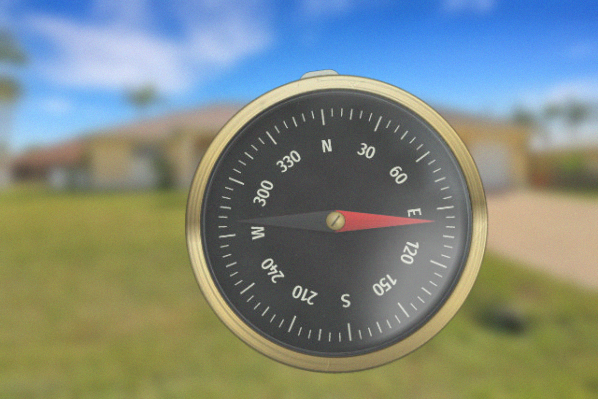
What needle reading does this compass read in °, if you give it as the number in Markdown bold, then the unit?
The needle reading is **97.5** °
